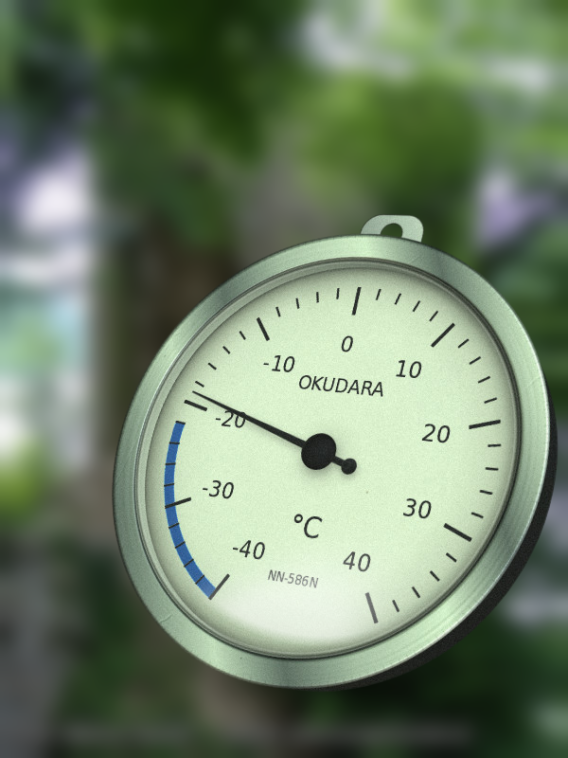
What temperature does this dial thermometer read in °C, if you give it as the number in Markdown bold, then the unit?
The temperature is **-19** °C
